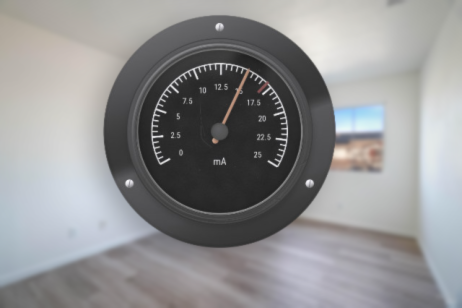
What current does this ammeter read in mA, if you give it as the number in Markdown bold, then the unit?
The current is **15** mA
